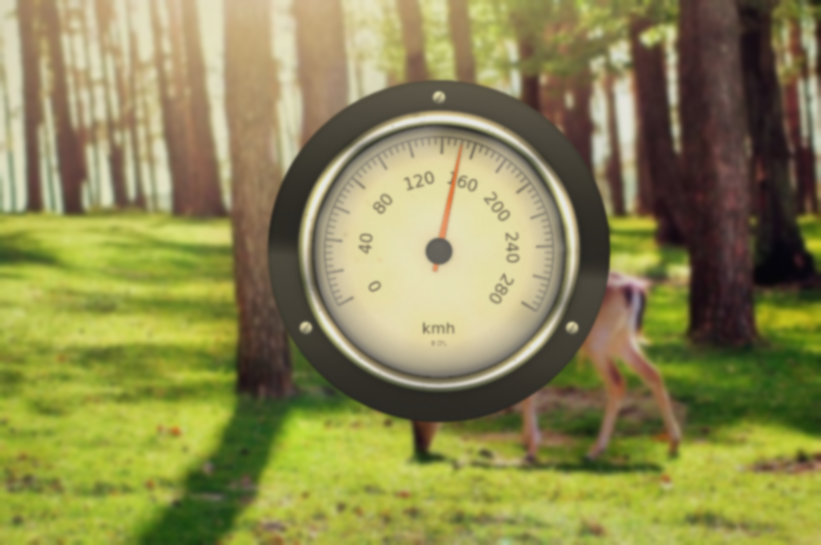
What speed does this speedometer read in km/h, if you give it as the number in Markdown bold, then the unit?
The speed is **152** km/h
